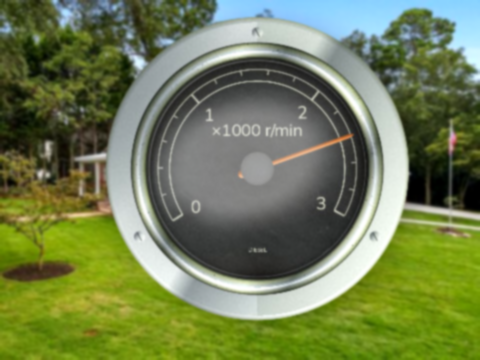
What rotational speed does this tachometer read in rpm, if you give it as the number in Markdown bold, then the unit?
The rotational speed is **2400** rpm
